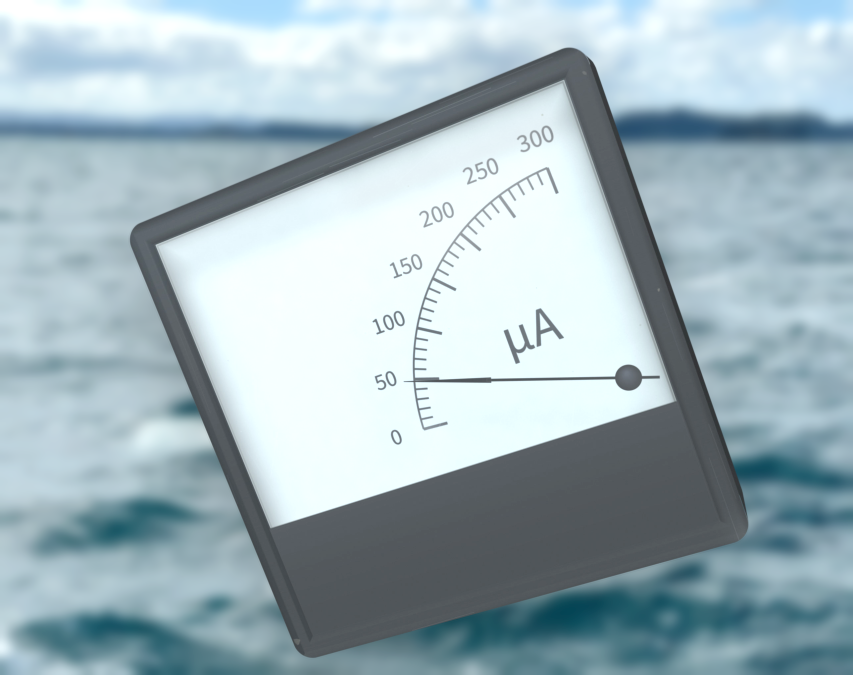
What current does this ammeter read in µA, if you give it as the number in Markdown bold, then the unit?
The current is **50** µA
